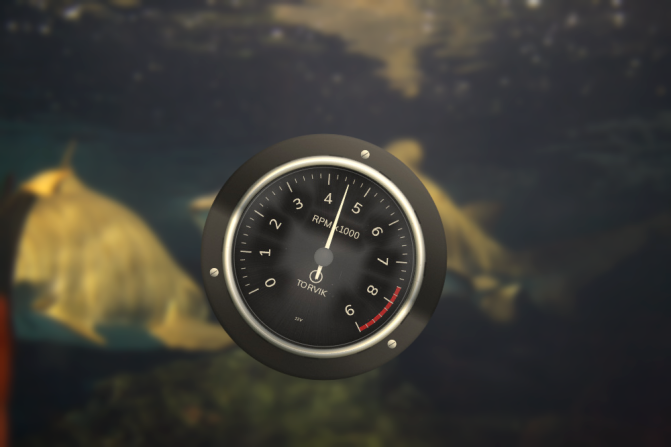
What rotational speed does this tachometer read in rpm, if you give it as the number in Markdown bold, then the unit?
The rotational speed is **4500** rpm
